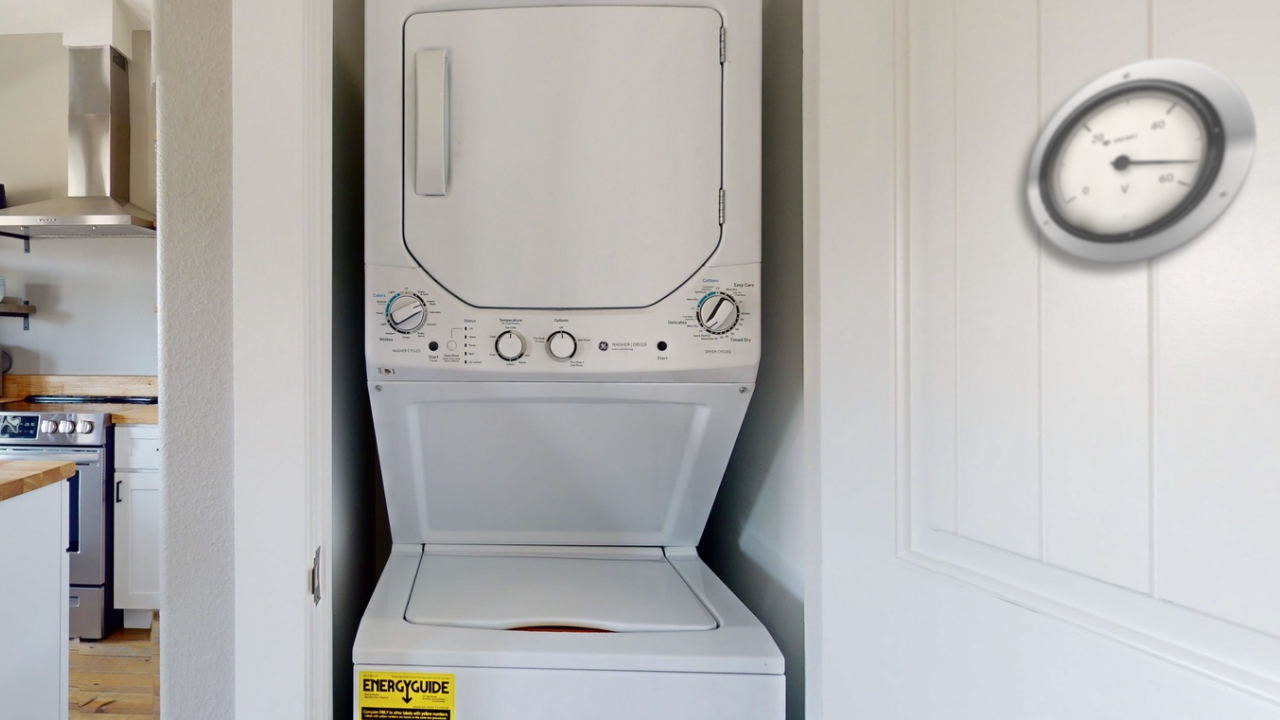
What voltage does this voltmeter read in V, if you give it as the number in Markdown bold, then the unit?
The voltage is **55** V
